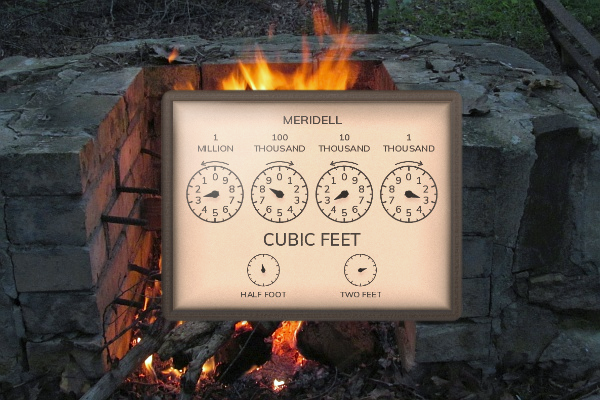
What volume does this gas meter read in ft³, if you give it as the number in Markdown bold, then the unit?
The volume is **283300** ft³
